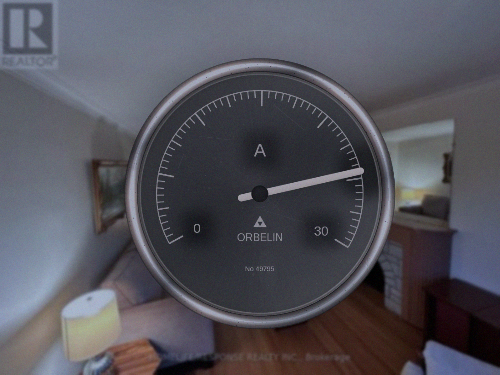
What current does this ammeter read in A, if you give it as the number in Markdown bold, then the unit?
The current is **24.5** A
